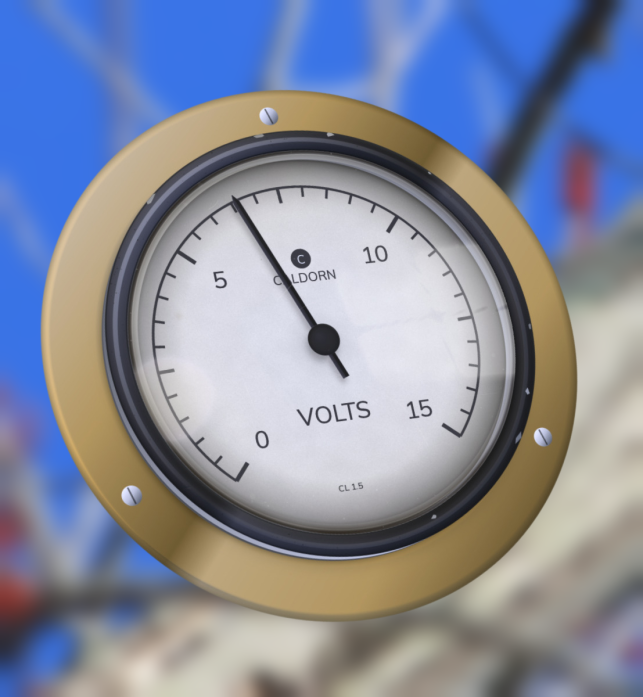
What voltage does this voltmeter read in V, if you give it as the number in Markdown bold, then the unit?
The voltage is **6.5** V
